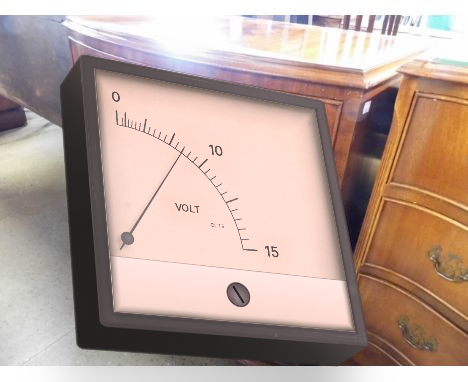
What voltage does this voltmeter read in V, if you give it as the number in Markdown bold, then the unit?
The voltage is **8.5** V
